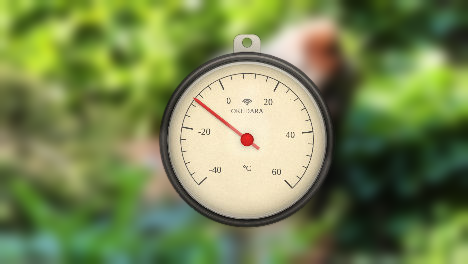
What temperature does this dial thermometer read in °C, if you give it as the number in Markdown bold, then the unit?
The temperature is **-10** °C
